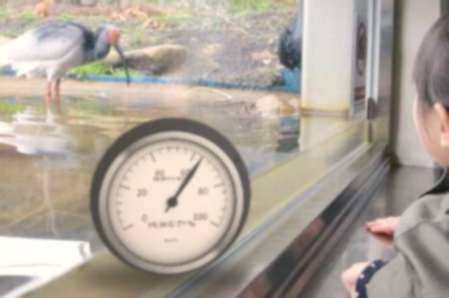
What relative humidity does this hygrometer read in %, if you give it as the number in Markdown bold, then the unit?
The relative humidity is **64** %
